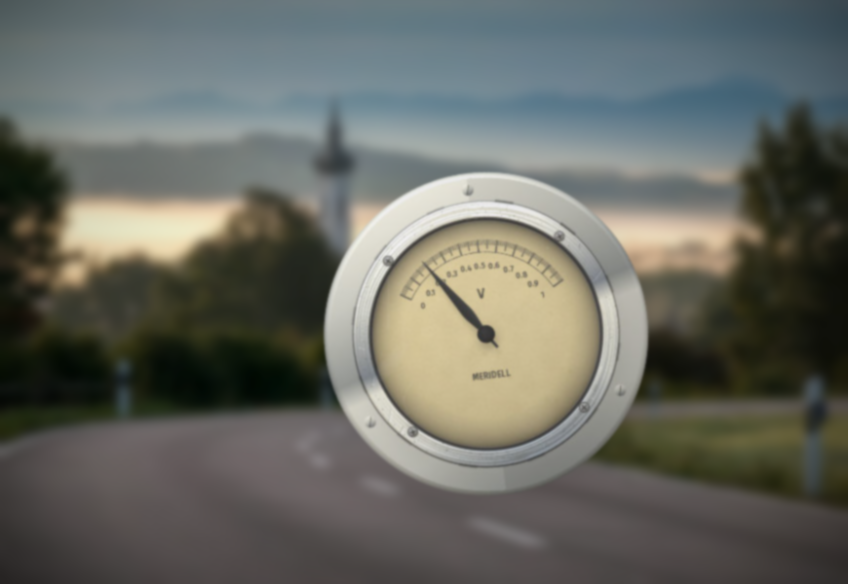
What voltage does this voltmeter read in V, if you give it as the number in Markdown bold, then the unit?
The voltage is **0.2** V
